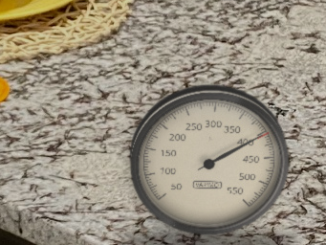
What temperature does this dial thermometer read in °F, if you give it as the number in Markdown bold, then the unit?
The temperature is **400** °F
